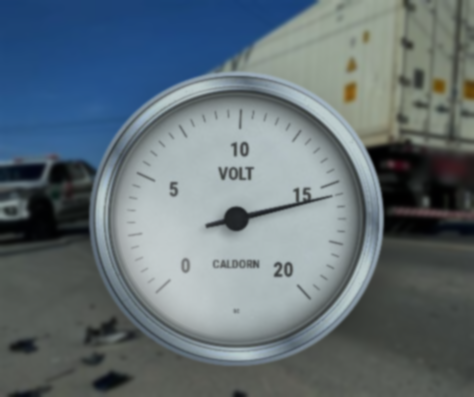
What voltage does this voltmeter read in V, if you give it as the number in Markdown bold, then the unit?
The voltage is **15.5** V
